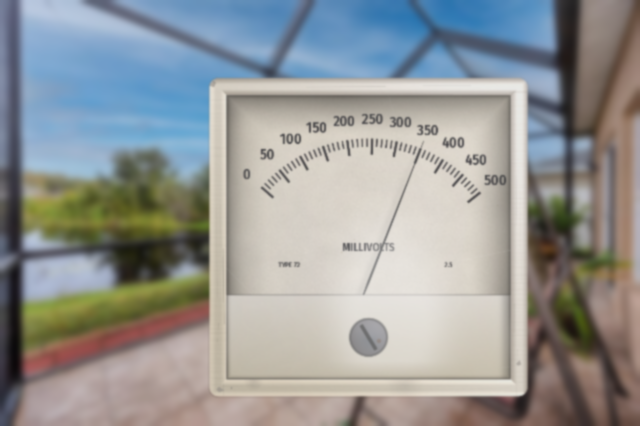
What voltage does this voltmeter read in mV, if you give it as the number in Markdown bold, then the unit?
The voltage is **350** mV
